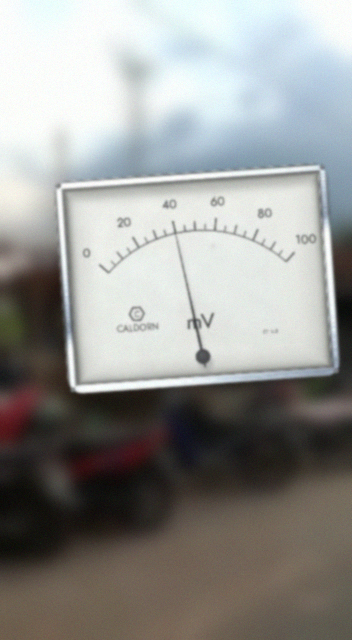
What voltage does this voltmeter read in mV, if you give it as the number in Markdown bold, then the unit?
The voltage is **40** mV
